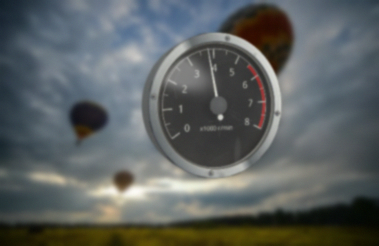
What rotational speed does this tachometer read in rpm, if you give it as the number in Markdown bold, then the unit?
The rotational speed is **3750** rpm
